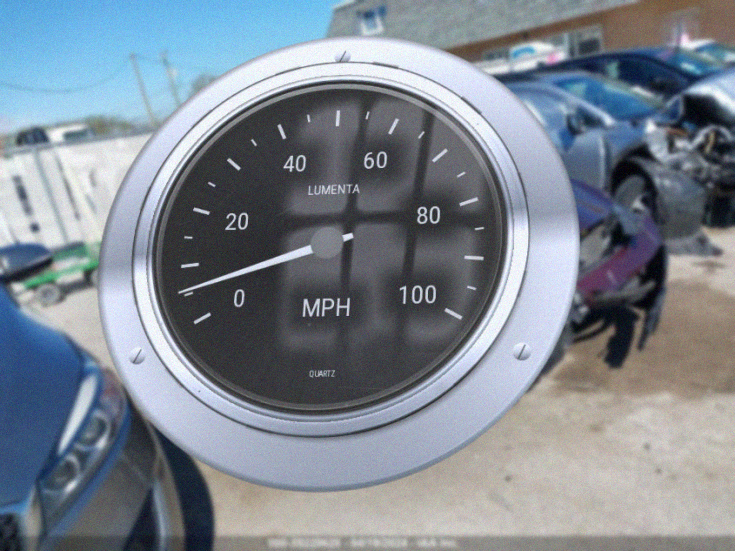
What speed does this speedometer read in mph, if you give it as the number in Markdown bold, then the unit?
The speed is **5** mph
